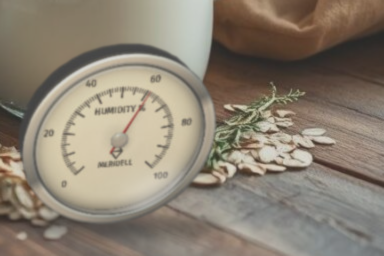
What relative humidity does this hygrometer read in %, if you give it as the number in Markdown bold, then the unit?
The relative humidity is **60** %
